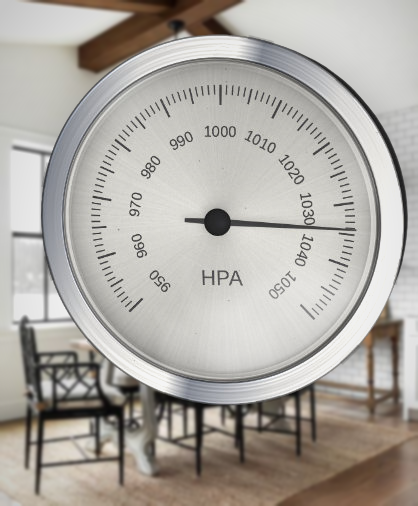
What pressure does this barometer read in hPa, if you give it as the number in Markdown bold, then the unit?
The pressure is **1034** hPa
